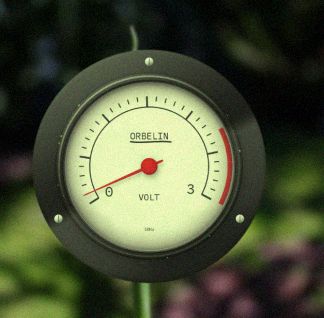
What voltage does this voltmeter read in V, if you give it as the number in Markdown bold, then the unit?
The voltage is **0.1** V
